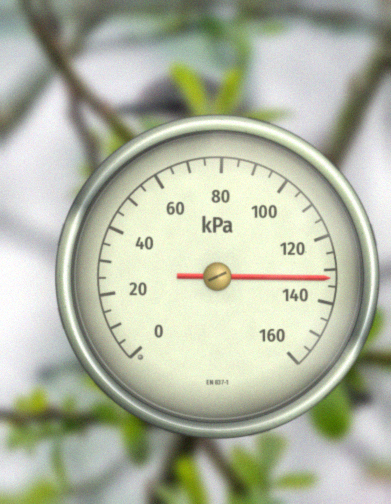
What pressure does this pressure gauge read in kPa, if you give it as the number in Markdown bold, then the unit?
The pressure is **132.5** kPa
